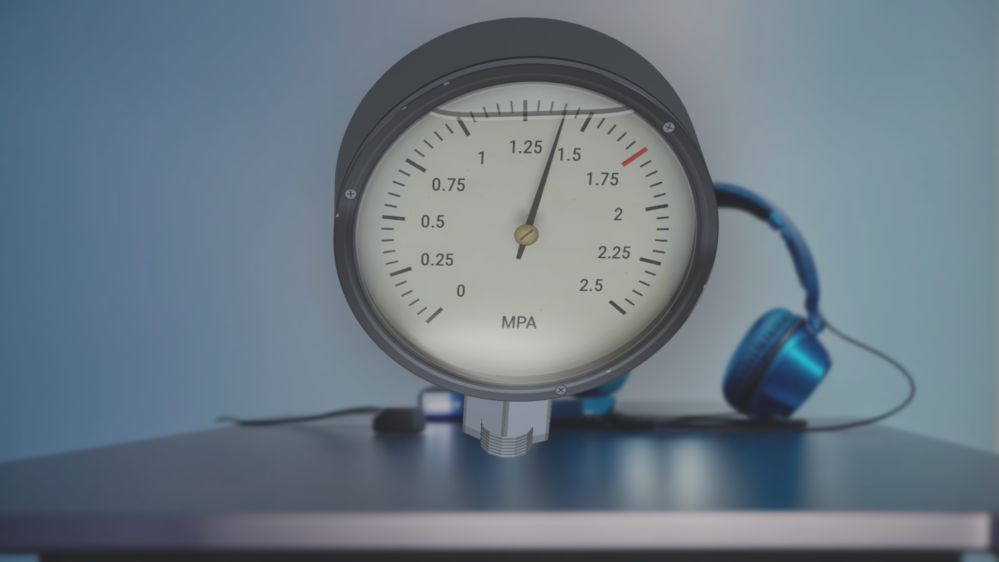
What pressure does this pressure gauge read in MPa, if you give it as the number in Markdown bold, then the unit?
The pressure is **1.4** MPa
